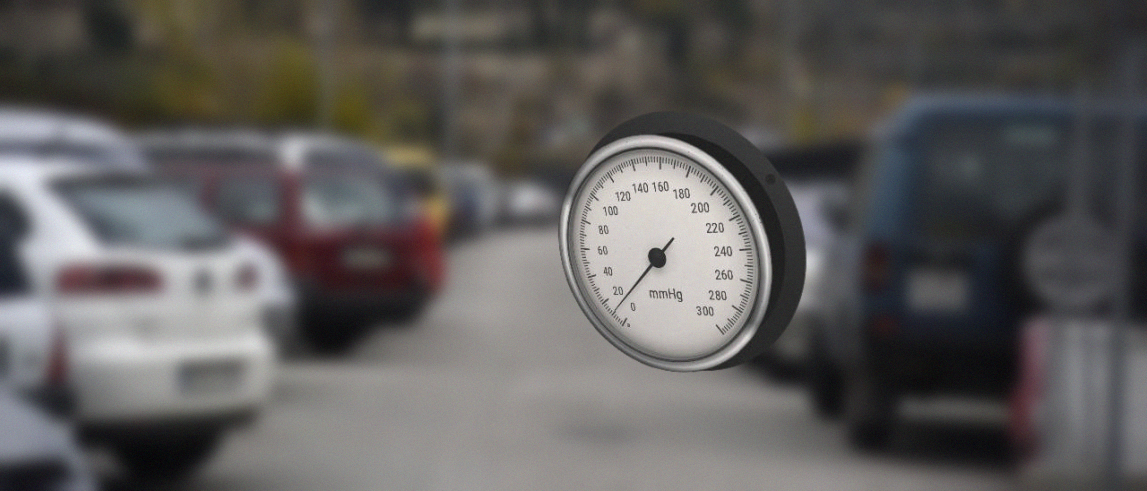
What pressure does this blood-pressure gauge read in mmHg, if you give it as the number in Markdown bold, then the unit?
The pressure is **10** mmHg
